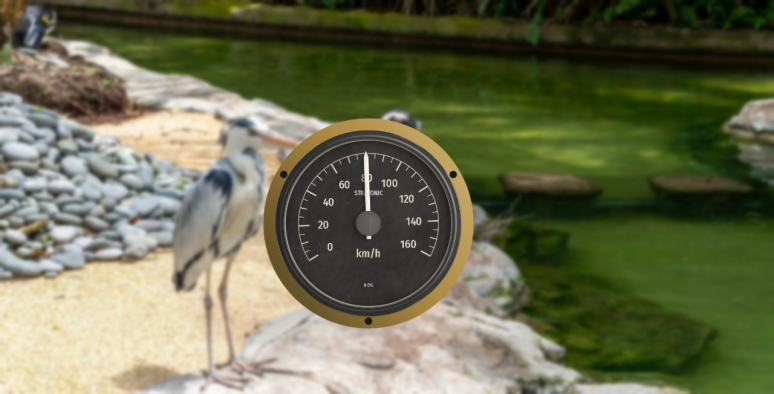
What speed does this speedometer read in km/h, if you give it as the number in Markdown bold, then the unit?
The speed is **80** km/h
